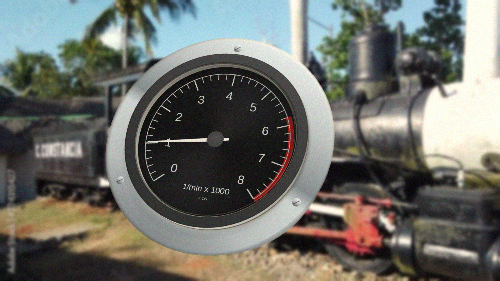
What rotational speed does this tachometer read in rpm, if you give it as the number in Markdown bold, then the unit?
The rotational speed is **1000** rpm
